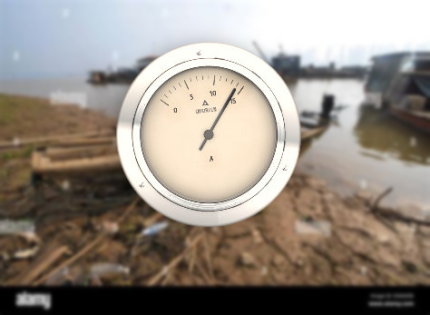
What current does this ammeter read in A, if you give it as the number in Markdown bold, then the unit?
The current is **14** A
